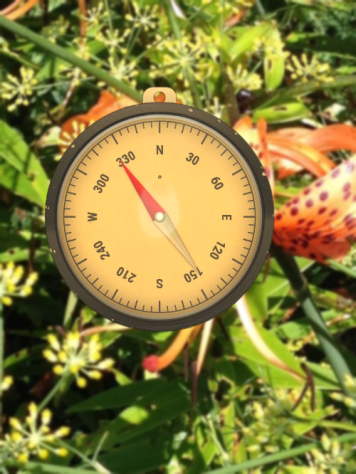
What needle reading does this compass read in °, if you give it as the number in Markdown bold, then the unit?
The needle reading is **325** °
